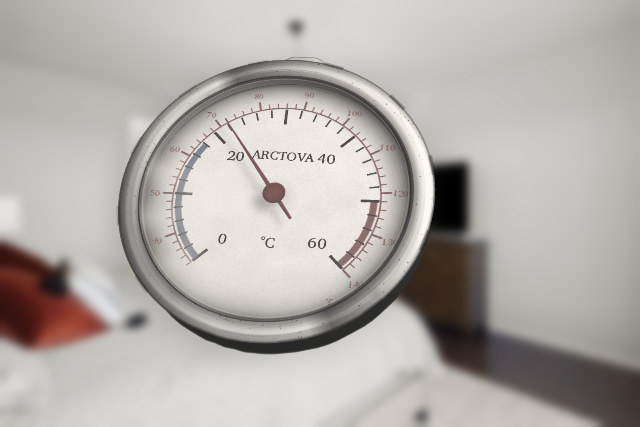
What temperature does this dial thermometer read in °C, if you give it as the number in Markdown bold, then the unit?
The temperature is **22** °C
